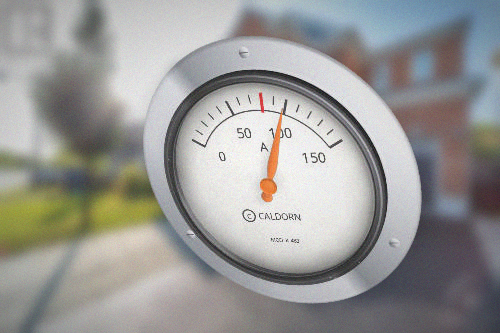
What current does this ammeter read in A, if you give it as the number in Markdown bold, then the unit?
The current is **100** A
